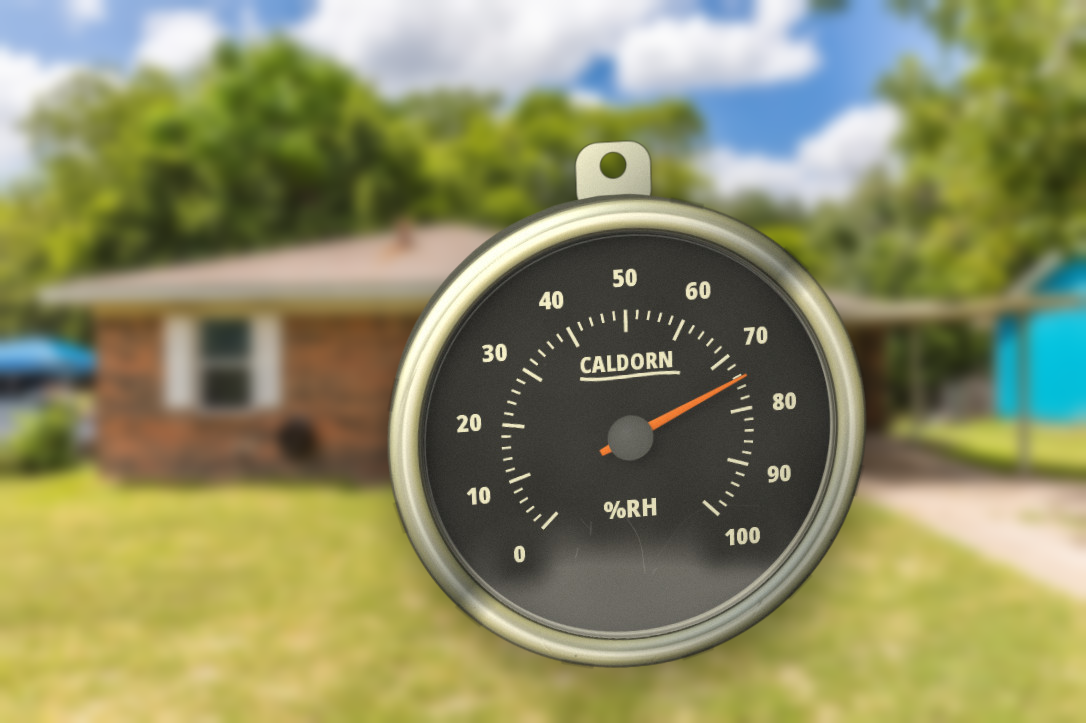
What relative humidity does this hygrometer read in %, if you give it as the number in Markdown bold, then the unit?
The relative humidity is **74** %
